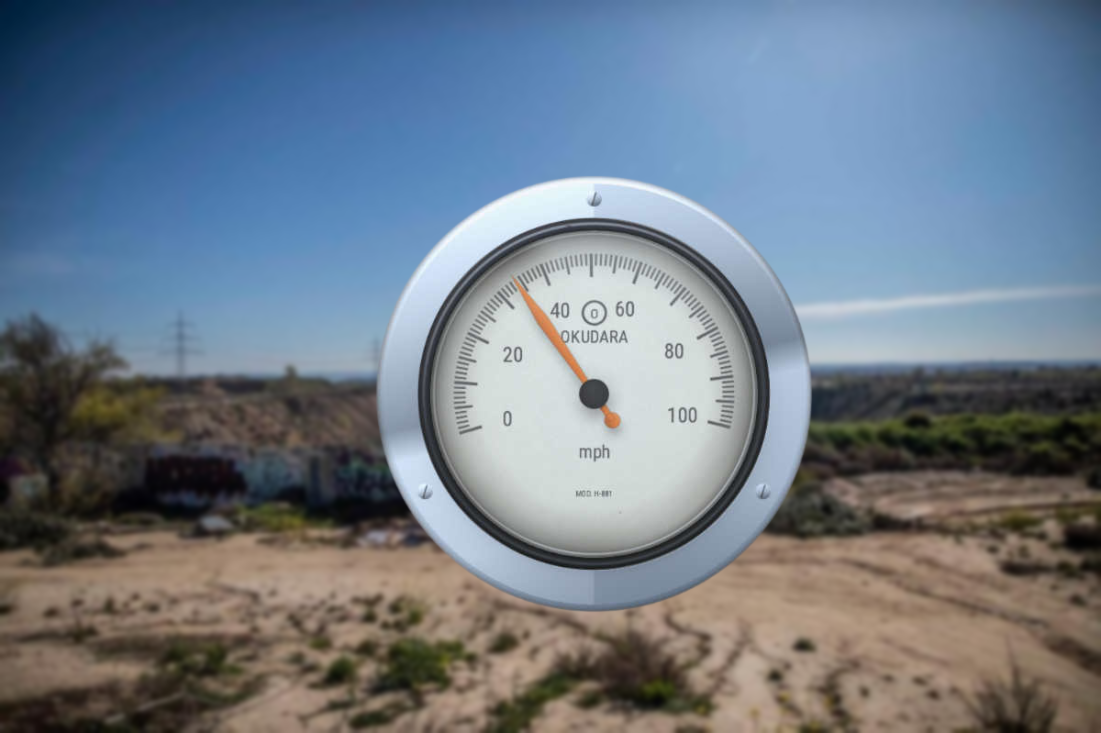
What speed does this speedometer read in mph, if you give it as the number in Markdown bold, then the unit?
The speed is **34** mph
